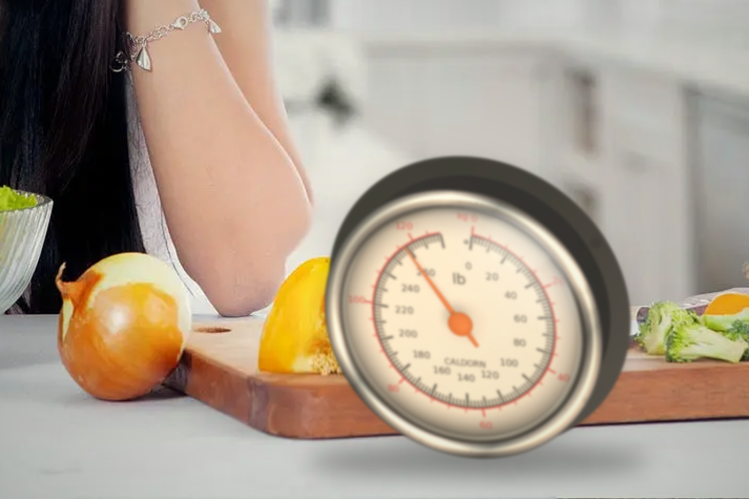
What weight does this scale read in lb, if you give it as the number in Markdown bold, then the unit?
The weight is **260** lb
